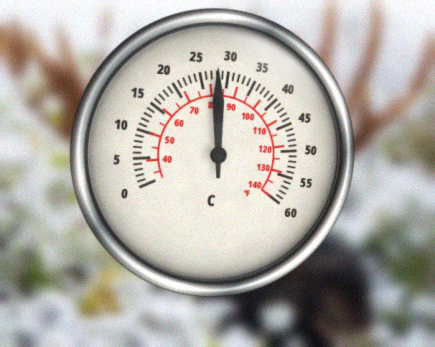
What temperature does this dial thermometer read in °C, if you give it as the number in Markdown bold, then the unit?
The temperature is **28** °C
